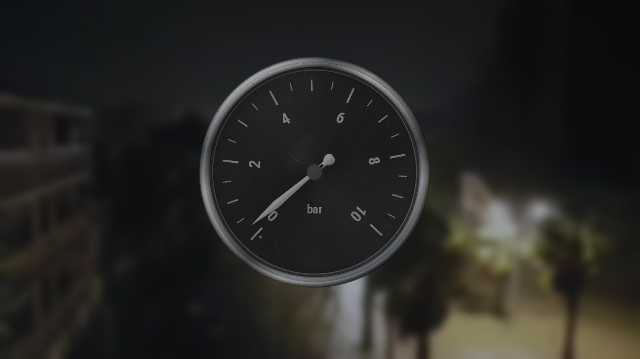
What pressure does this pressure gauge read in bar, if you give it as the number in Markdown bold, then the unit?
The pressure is **0.25** bar
